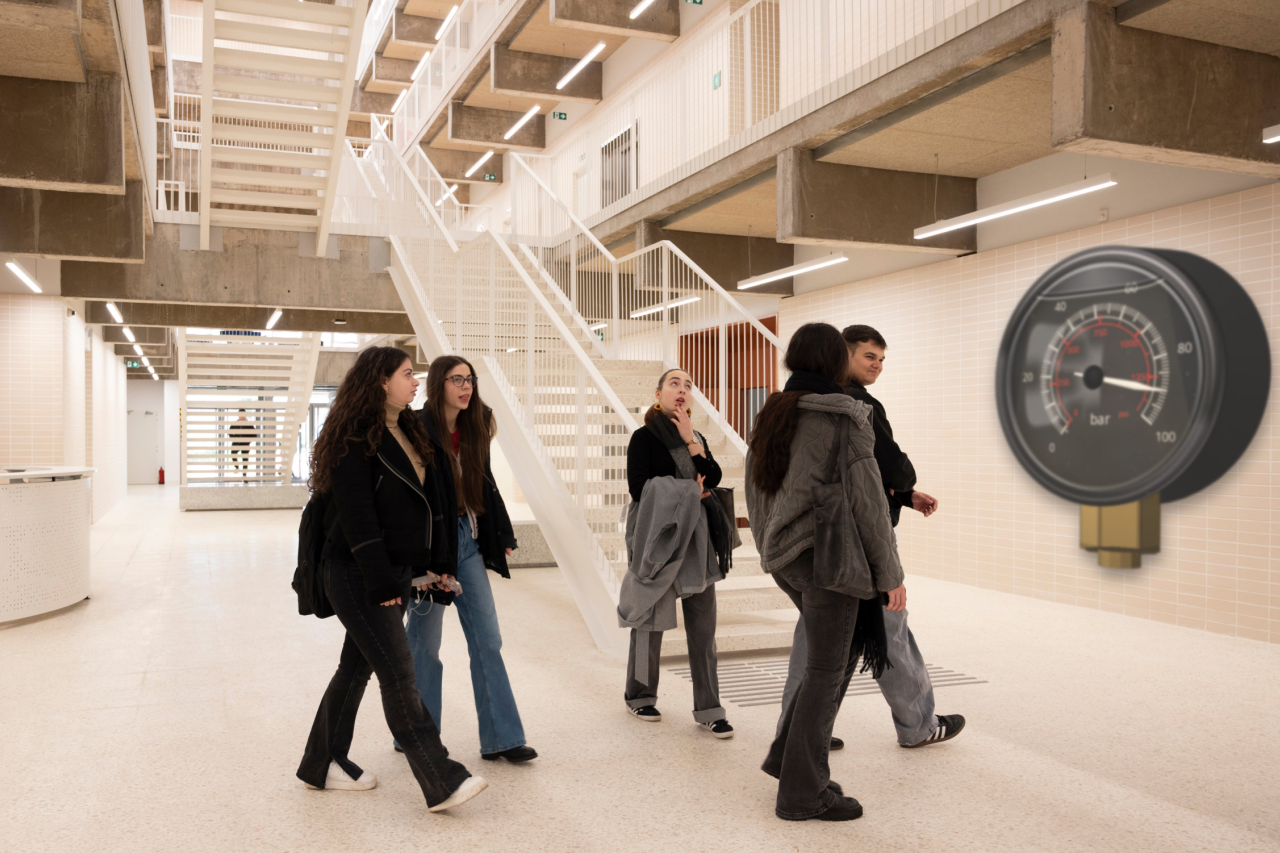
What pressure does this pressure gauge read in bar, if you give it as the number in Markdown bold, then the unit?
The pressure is **90** bar
